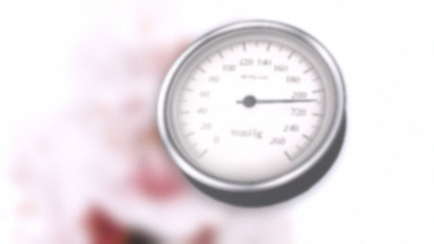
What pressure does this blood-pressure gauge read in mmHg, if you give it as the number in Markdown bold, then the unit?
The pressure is **210** mmHg
